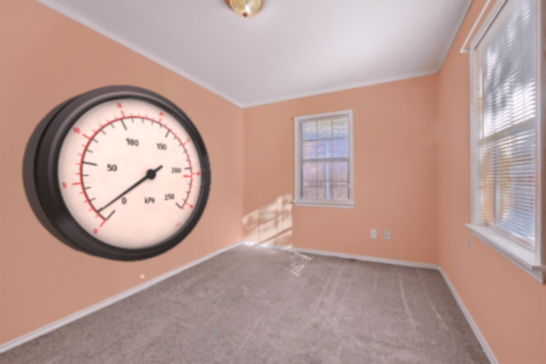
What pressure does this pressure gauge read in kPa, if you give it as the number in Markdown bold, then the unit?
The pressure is **10** kPa
